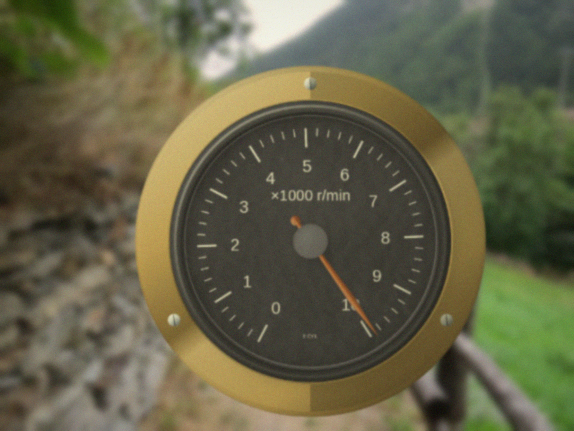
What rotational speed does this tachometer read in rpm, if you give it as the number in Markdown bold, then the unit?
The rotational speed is **9900** rpm
